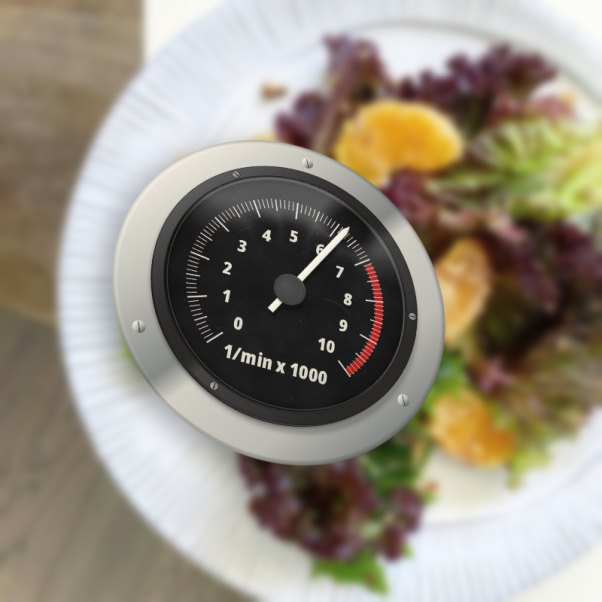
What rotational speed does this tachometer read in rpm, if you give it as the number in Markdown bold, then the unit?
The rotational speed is **6200** rpm
